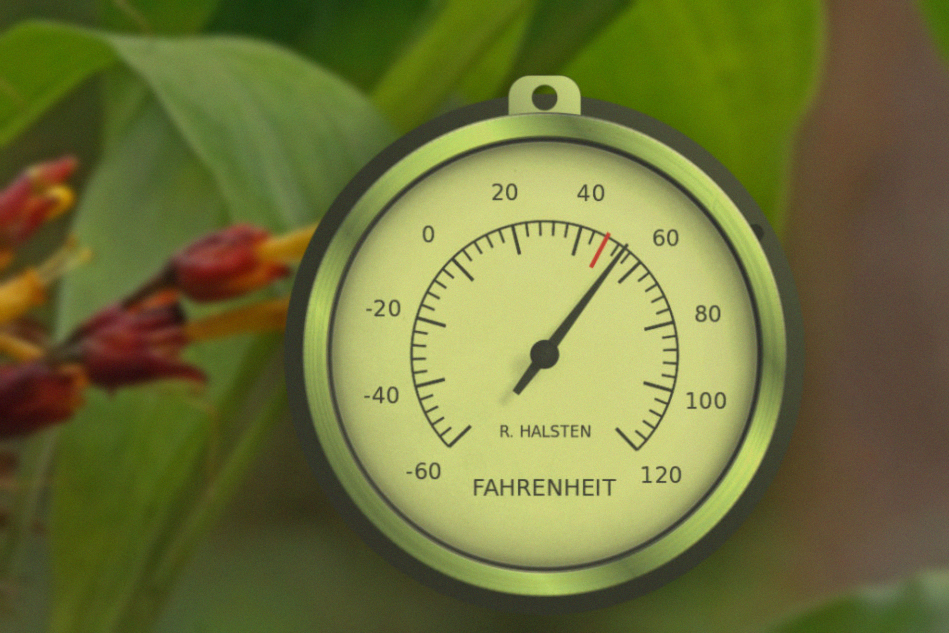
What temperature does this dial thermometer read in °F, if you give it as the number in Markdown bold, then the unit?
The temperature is **54** °F
